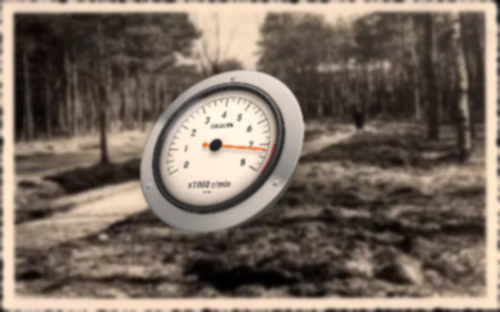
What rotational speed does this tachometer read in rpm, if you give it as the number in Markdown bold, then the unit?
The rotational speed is **7250** rpm
